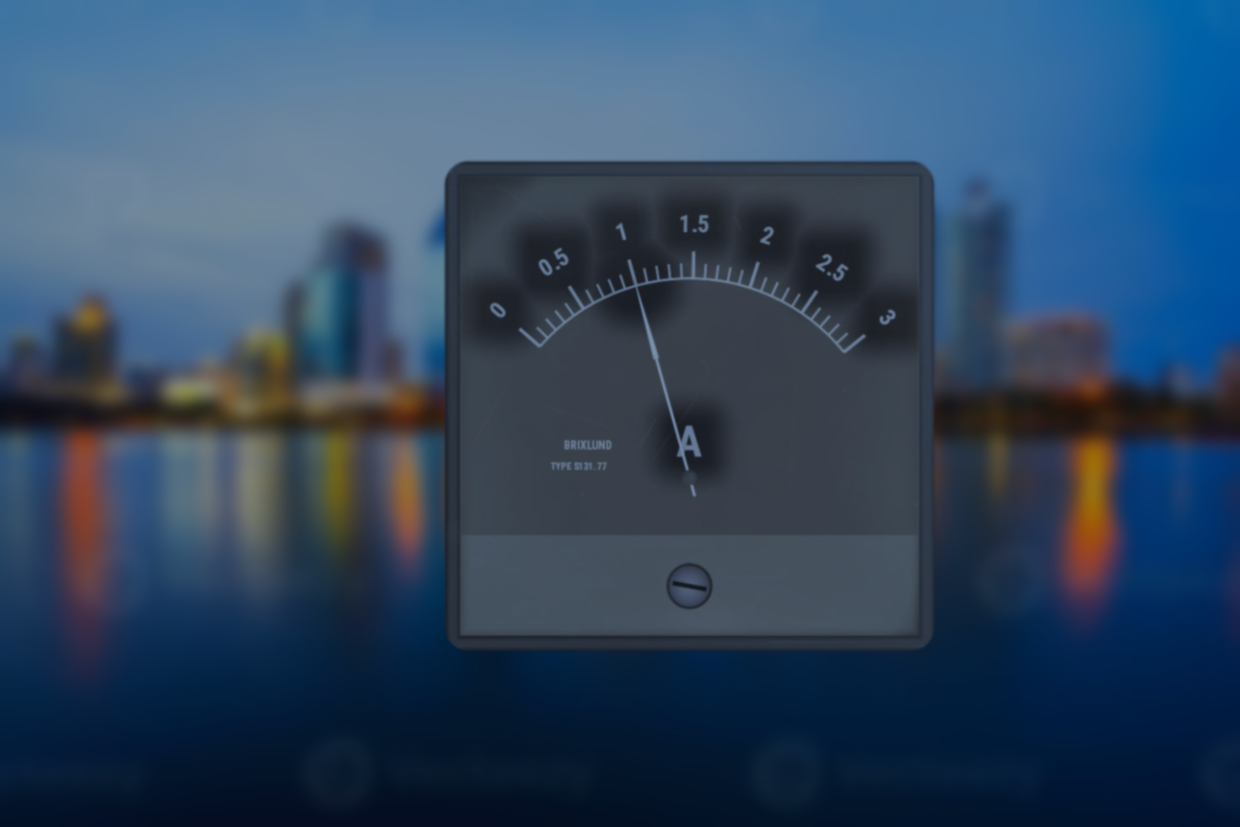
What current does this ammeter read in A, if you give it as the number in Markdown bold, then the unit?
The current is **1** A
